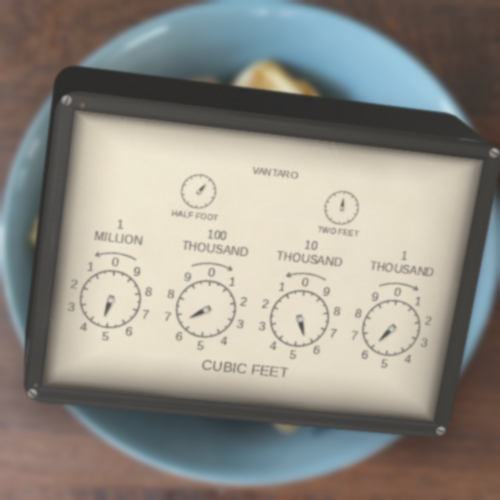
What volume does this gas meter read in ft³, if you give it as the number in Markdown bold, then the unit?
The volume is **465600** ft³
